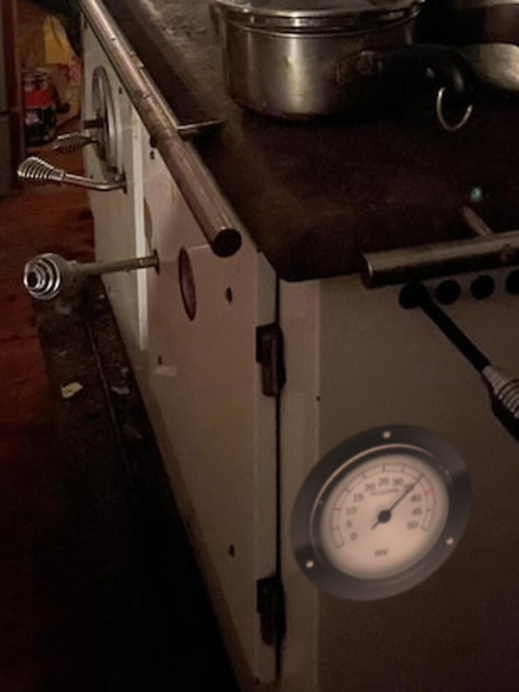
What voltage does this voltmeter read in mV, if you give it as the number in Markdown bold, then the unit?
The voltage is **35** mV
